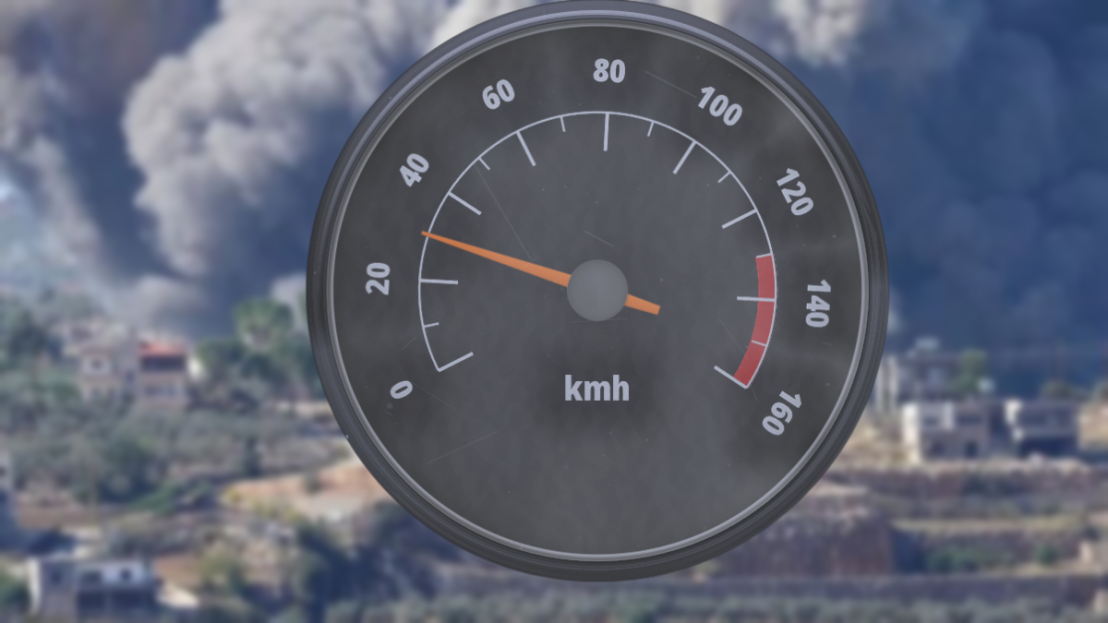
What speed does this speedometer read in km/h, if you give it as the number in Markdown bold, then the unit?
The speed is **30** km/h
